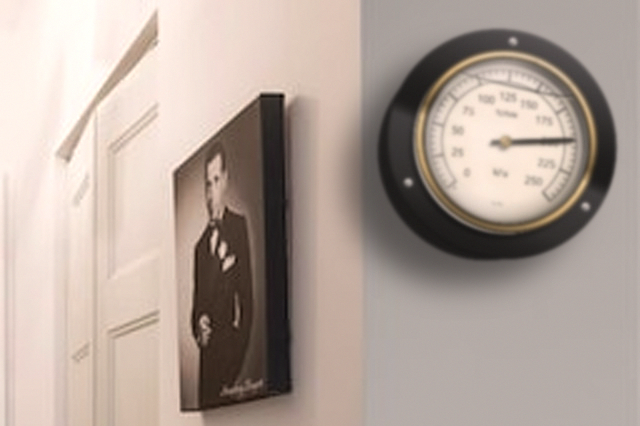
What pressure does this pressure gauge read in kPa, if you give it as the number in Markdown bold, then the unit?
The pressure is **200** kPa
